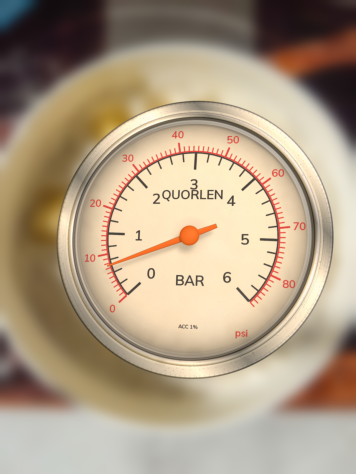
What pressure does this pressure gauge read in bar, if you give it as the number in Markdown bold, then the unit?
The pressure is **0.5** bar
